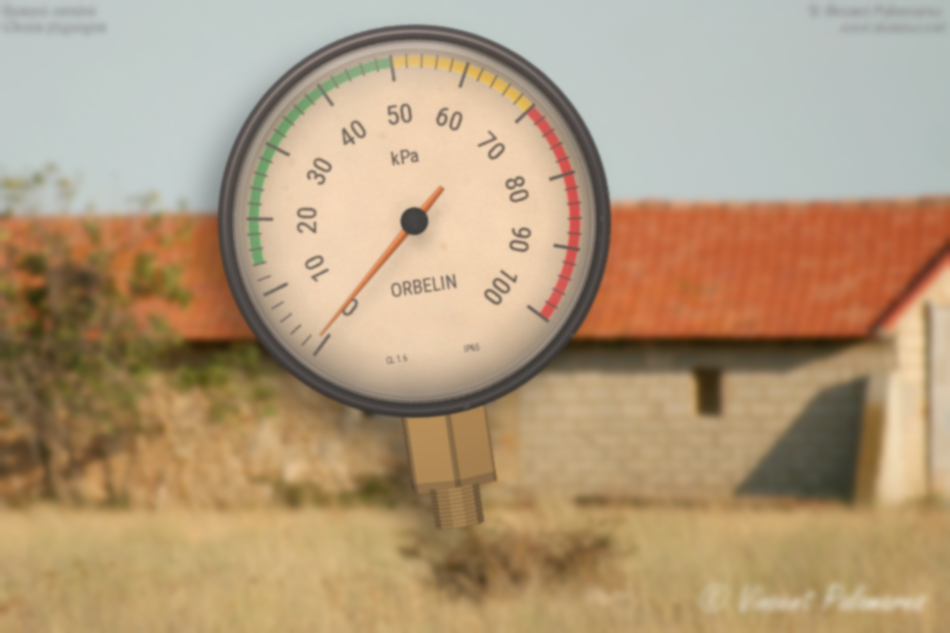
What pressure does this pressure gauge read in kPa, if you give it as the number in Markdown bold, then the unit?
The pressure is **1** kPa
